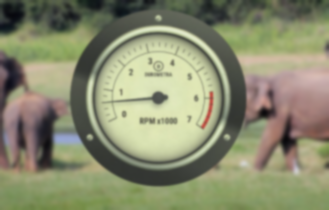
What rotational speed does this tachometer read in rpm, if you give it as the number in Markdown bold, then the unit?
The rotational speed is **600** rpm
